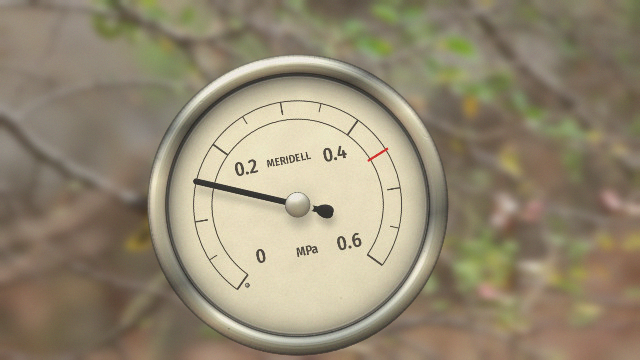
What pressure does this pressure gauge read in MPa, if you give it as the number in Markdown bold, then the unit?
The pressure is **0.15** MPa
